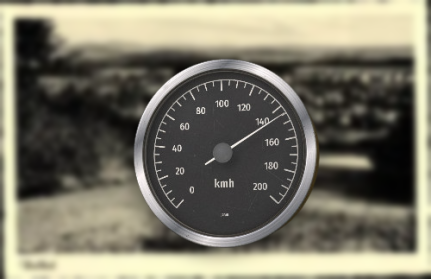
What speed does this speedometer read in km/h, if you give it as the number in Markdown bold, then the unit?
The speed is **145** km/h
